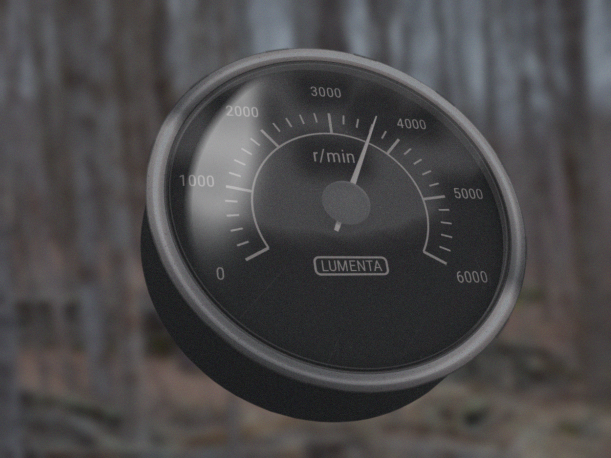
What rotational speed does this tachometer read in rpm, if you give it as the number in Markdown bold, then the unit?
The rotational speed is **3600** rpm
